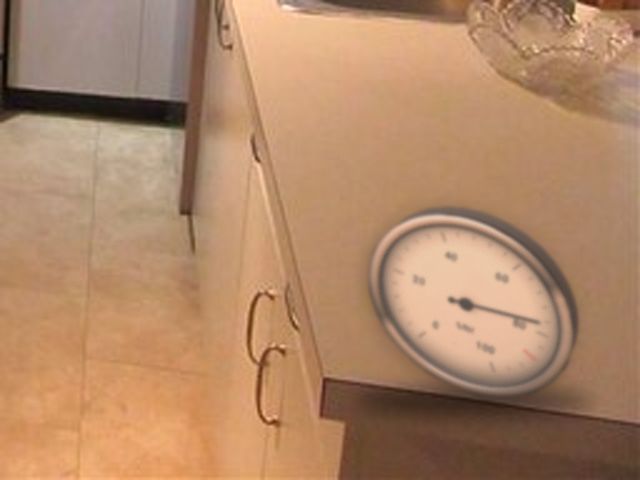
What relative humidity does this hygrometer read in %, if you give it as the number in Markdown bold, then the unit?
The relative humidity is **76** %
